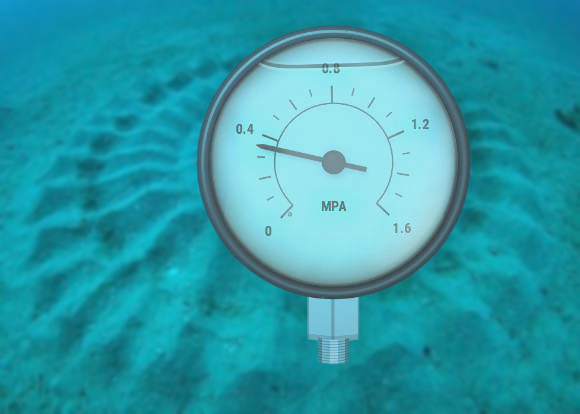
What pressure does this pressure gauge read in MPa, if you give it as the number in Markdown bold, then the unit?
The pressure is **0.35** MPa
